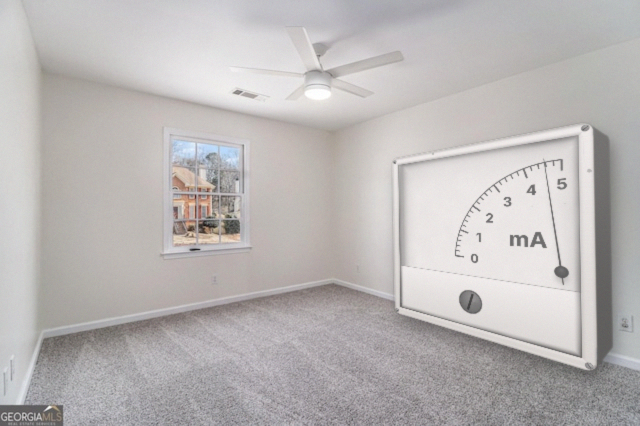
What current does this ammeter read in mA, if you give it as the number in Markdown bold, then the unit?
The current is **4.6** mA
